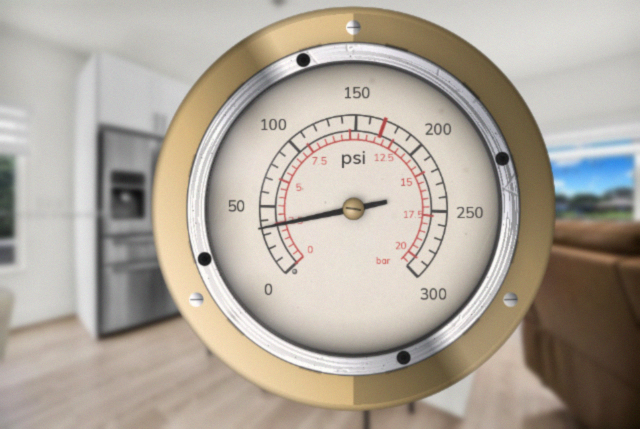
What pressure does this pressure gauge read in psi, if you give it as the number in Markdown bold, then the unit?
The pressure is **35** psi
